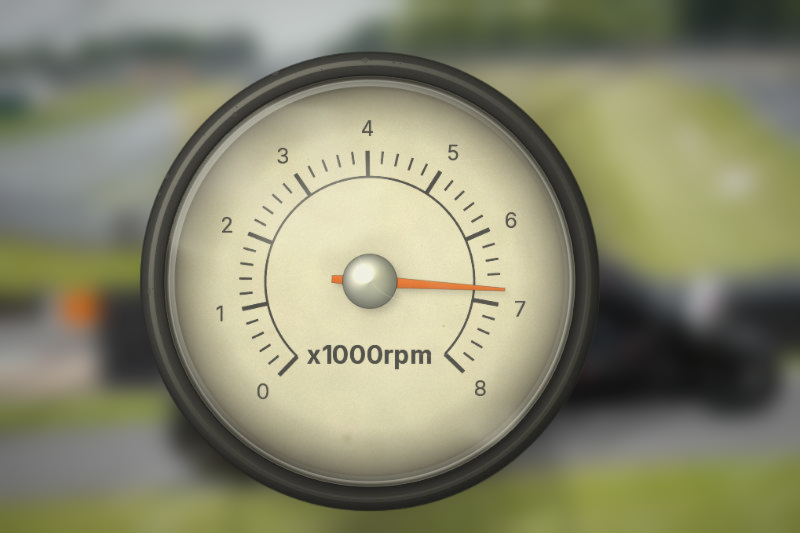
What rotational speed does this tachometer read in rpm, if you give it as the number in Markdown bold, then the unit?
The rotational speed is **6800** rpm
